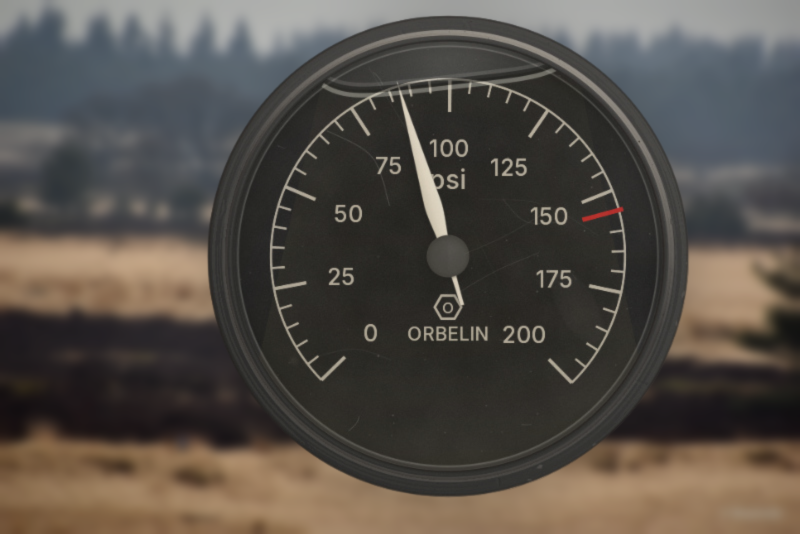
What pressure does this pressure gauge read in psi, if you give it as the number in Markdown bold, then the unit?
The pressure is **87.5** psi
